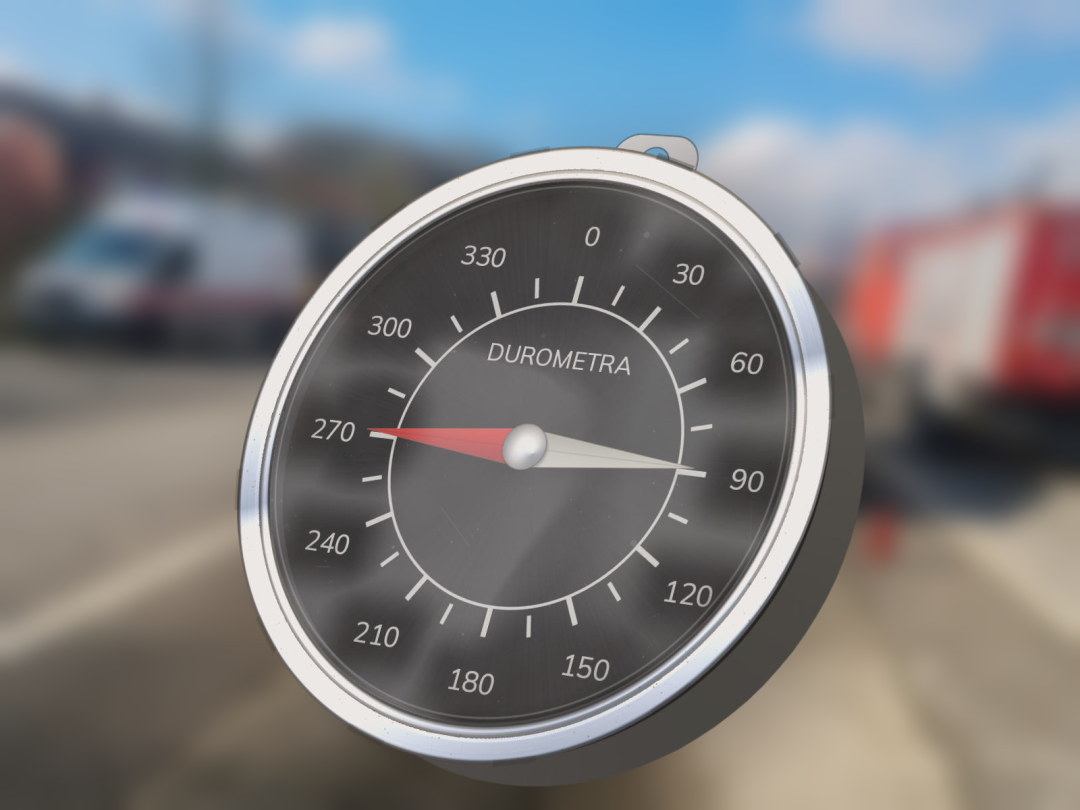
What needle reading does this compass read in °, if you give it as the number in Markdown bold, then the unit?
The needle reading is **270** °
